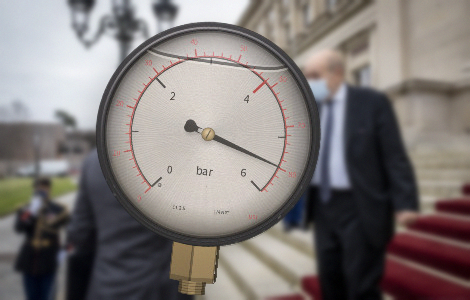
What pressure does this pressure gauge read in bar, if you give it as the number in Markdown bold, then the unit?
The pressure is **5.5** bar
